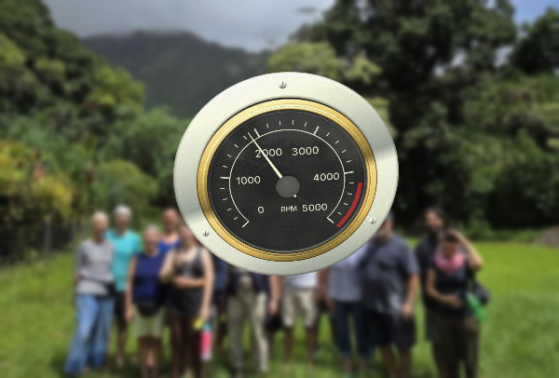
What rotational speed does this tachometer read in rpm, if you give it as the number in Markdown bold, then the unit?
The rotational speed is **1900** rpm
